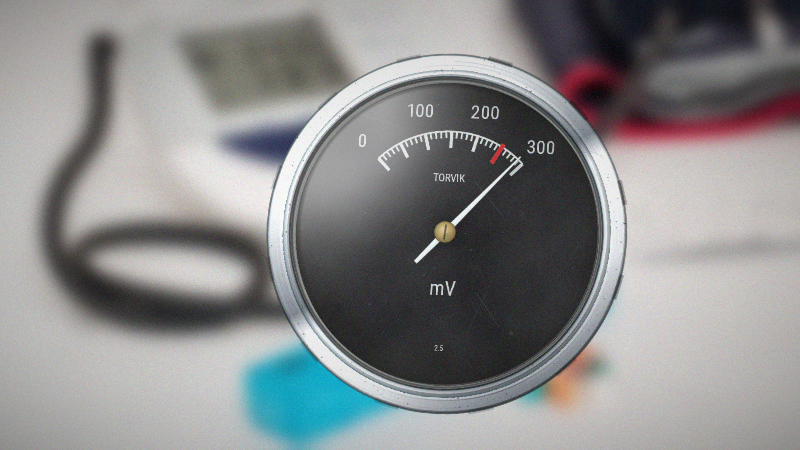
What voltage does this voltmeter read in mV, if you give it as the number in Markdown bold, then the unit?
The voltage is **290** mV
